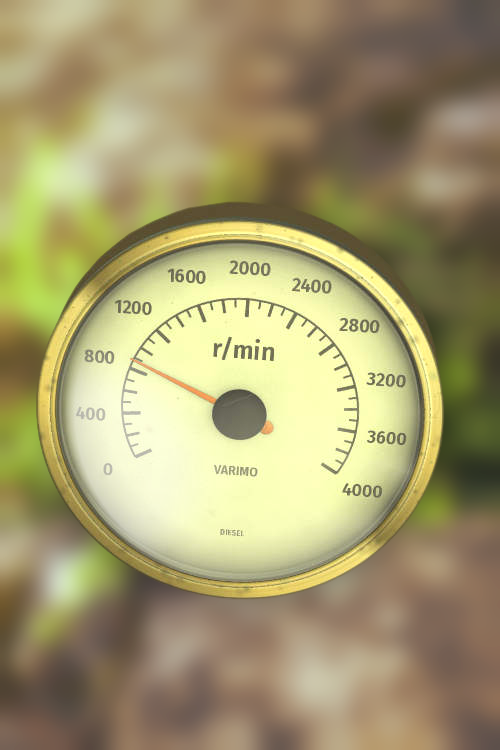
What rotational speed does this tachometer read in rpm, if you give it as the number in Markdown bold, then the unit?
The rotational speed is **900** rpm
